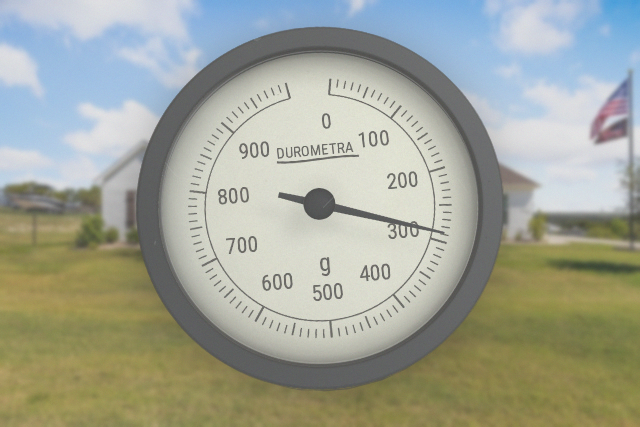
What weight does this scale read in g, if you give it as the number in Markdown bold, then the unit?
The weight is **290** g
